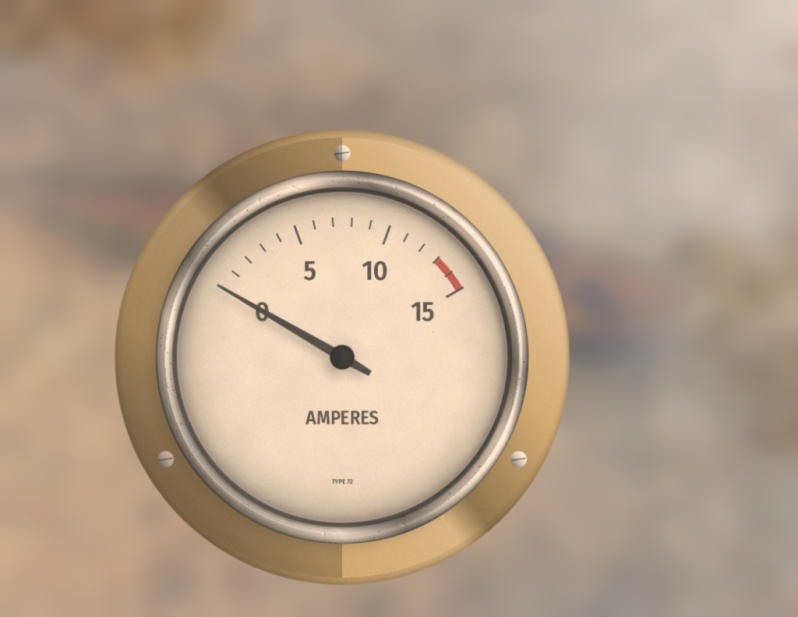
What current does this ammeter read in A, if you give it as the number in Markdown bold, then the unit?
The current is **0** A
